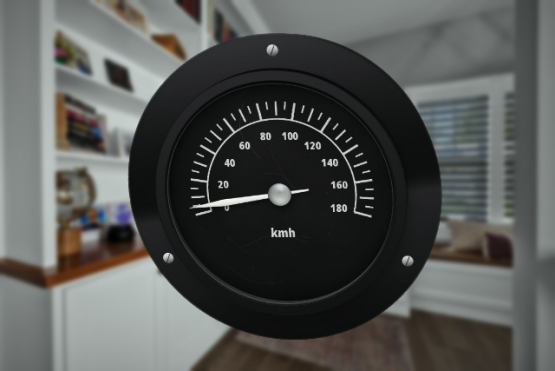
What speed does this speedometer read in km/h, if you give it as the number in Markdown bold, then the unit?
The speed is **5** km/h
